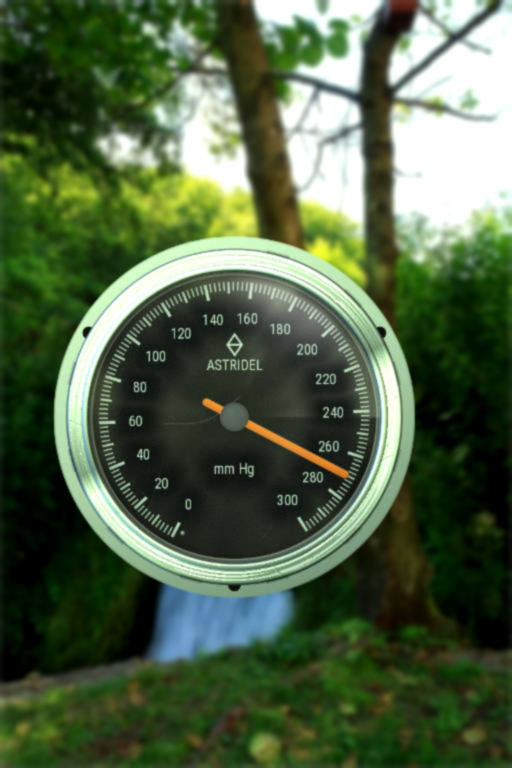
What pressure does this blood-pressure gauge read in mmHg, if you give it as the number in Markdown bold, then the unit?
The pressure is **270** mmHg
